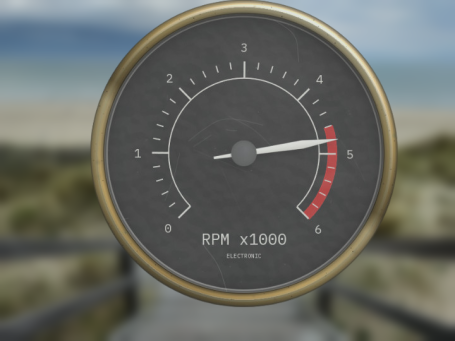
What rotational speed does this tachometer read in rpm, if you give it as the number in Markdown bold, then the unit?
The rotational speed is **4800** rpm
